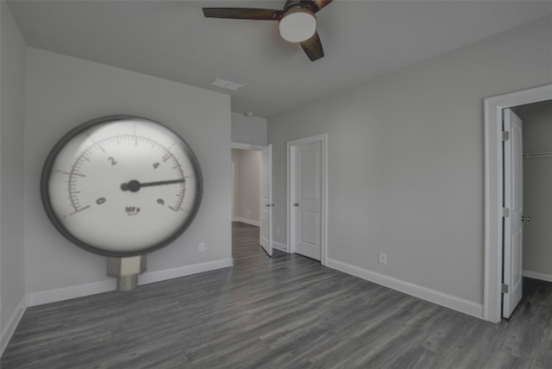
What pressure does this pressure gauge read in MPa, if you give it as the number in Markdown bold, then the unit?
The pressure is **5** MPa
